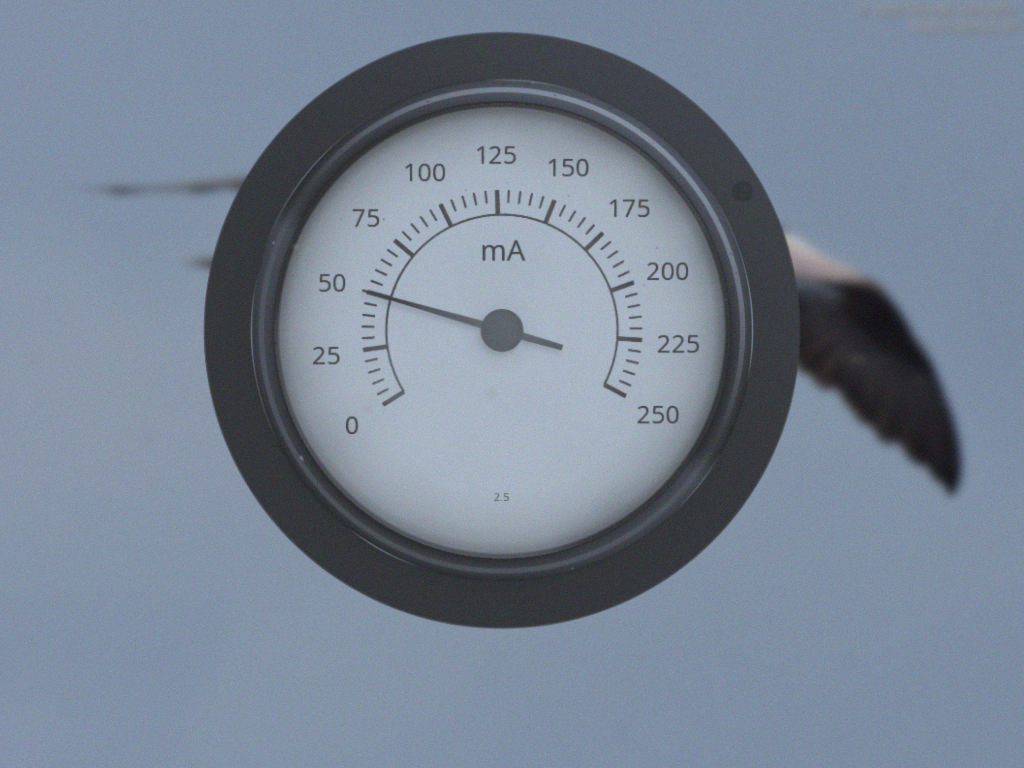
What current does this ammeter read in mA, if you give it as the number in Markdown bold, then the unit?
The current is **50** mA
